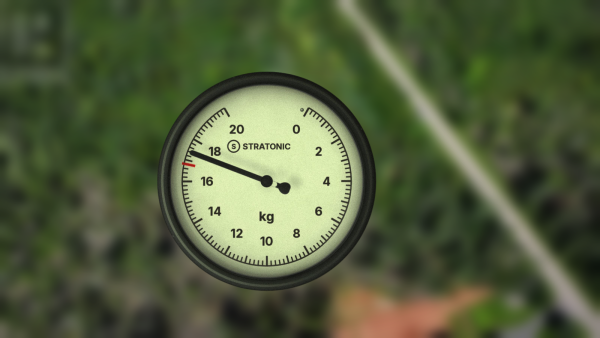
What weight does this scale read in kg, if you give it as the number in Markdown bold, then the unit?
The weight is **17.4** kg
